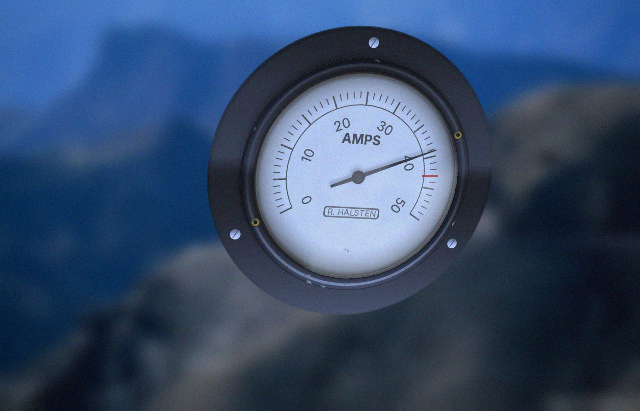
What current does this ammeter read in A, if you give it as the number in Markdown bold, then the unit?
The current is **39** A
